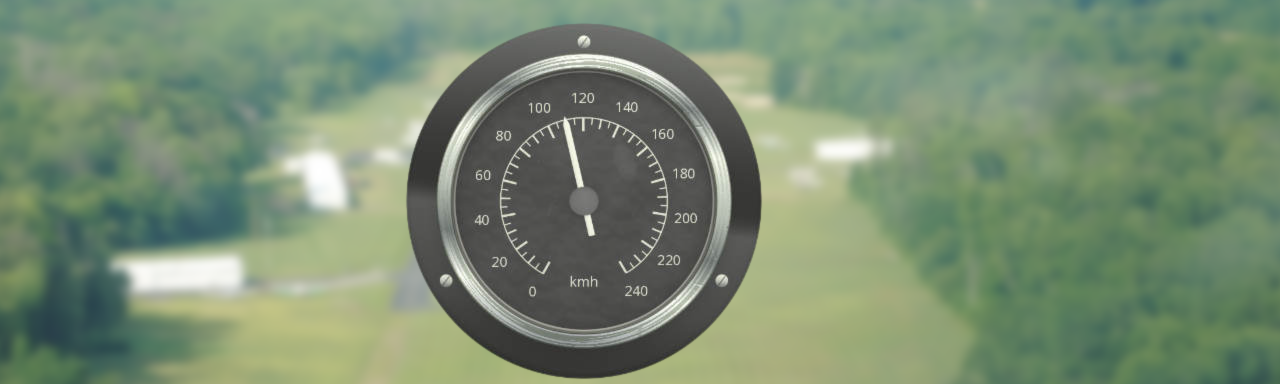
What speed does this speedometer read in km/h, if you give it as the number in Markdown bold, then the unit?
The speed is **110** km/h
